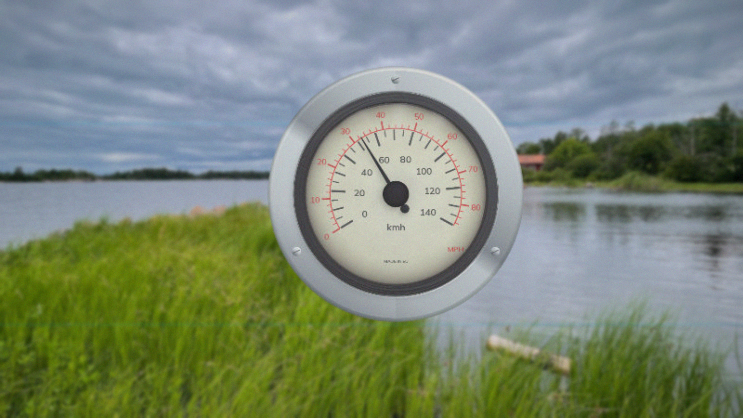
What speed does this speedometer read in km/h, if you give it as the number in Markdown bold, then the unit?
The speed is **52.5** km/h
